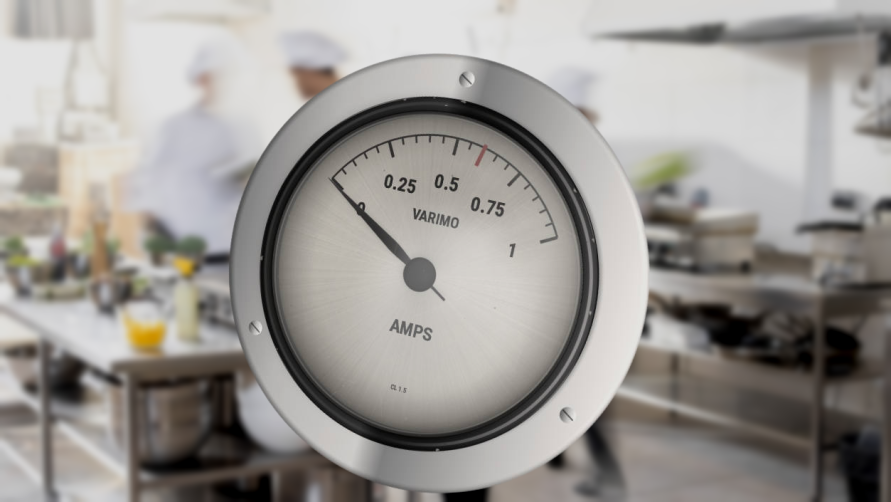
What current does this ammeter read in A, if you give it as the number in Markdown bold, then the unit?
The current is **0** A
